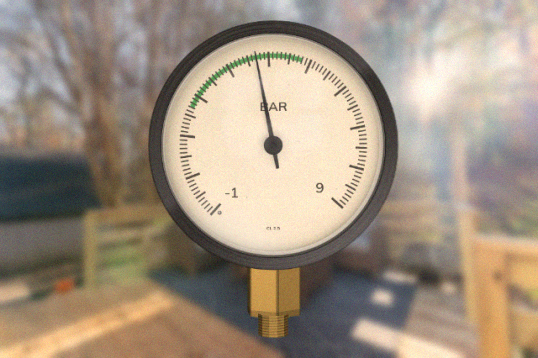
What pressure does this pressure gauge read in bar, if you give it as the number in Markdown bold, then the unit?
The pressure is **3.7** bar
